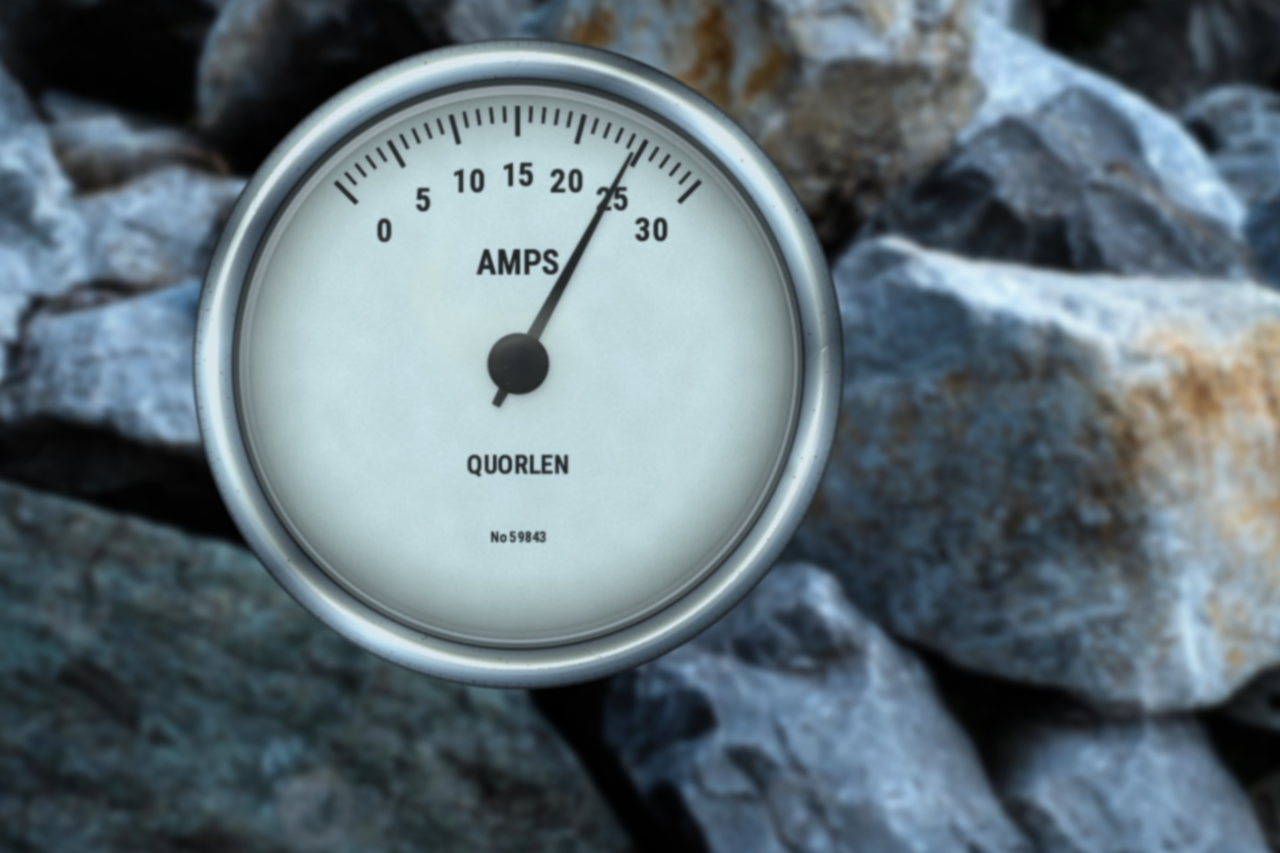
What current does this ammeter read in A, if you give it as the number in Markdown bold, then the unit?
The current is **24.5** A
